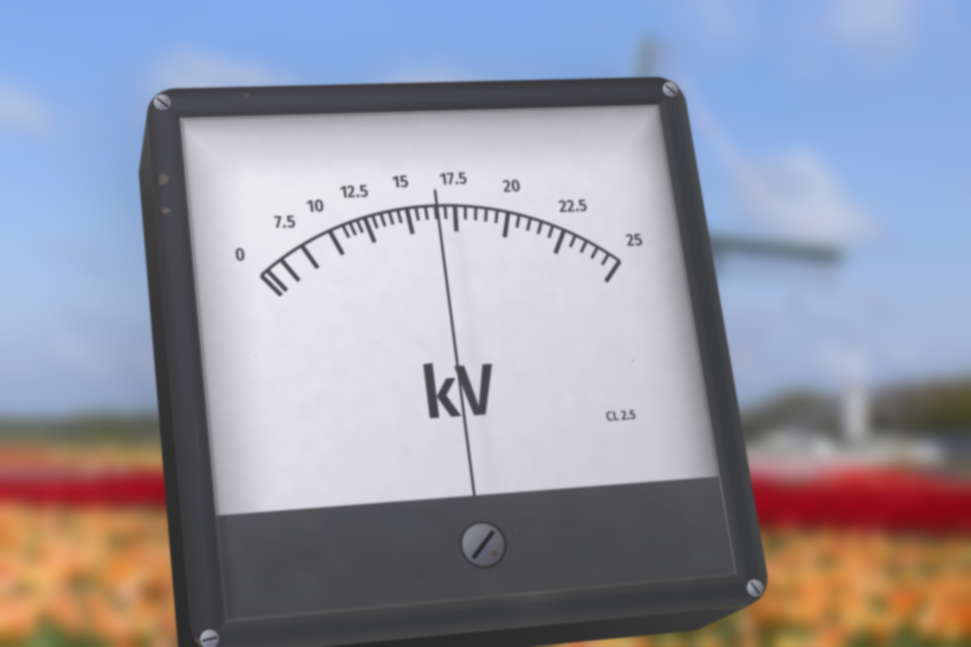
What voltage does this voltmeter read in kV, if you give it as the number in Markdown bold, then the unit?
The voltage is **16.5** kV
